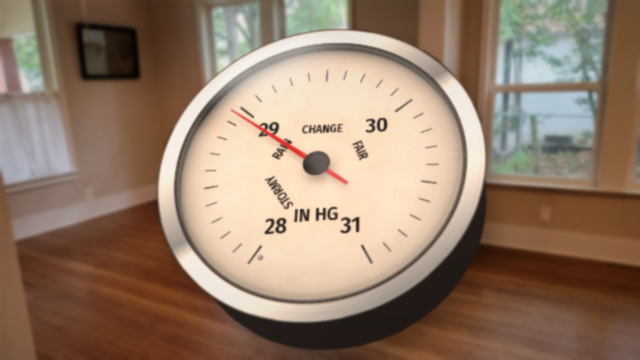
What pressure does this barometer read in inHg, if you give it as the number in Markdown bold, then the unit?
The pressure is **28.95** inHg
